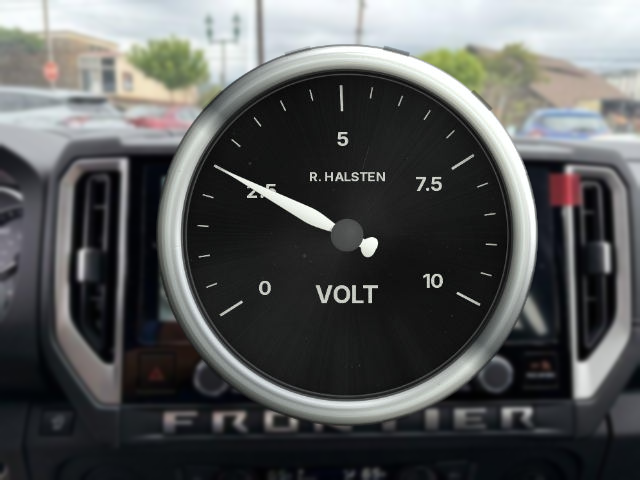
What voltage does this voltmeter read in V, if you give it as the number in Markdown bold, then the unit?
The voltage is **2.5** V
